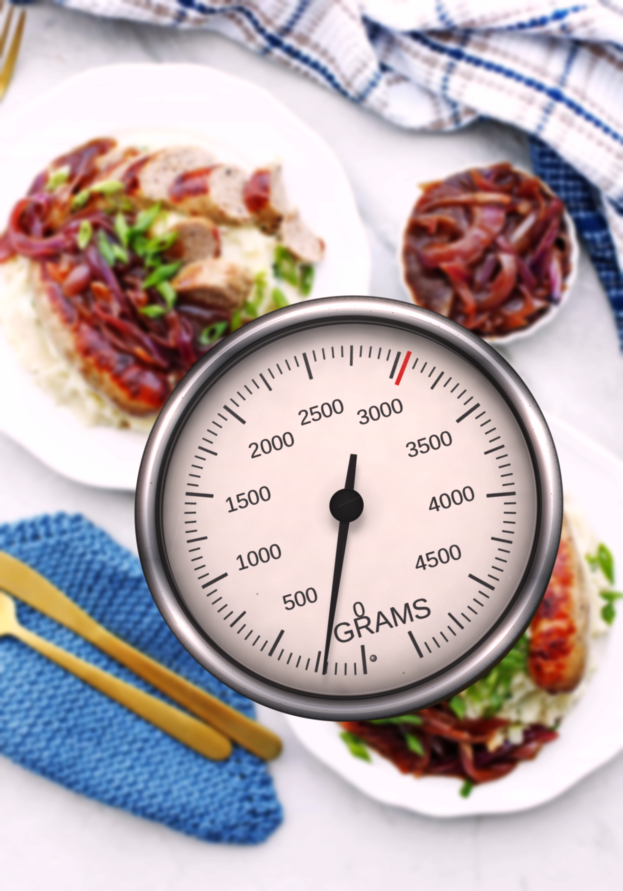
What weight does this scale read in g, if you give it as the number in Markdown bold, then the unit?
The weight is **200** g
